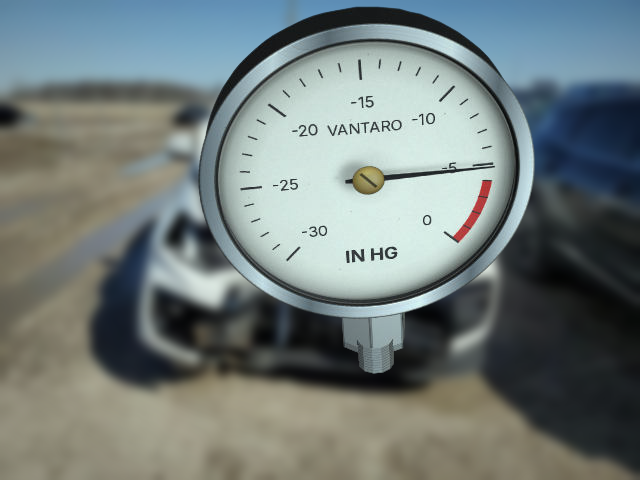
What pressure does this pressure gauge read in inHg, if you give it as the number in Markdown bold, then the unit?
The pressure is **-5** inHg
